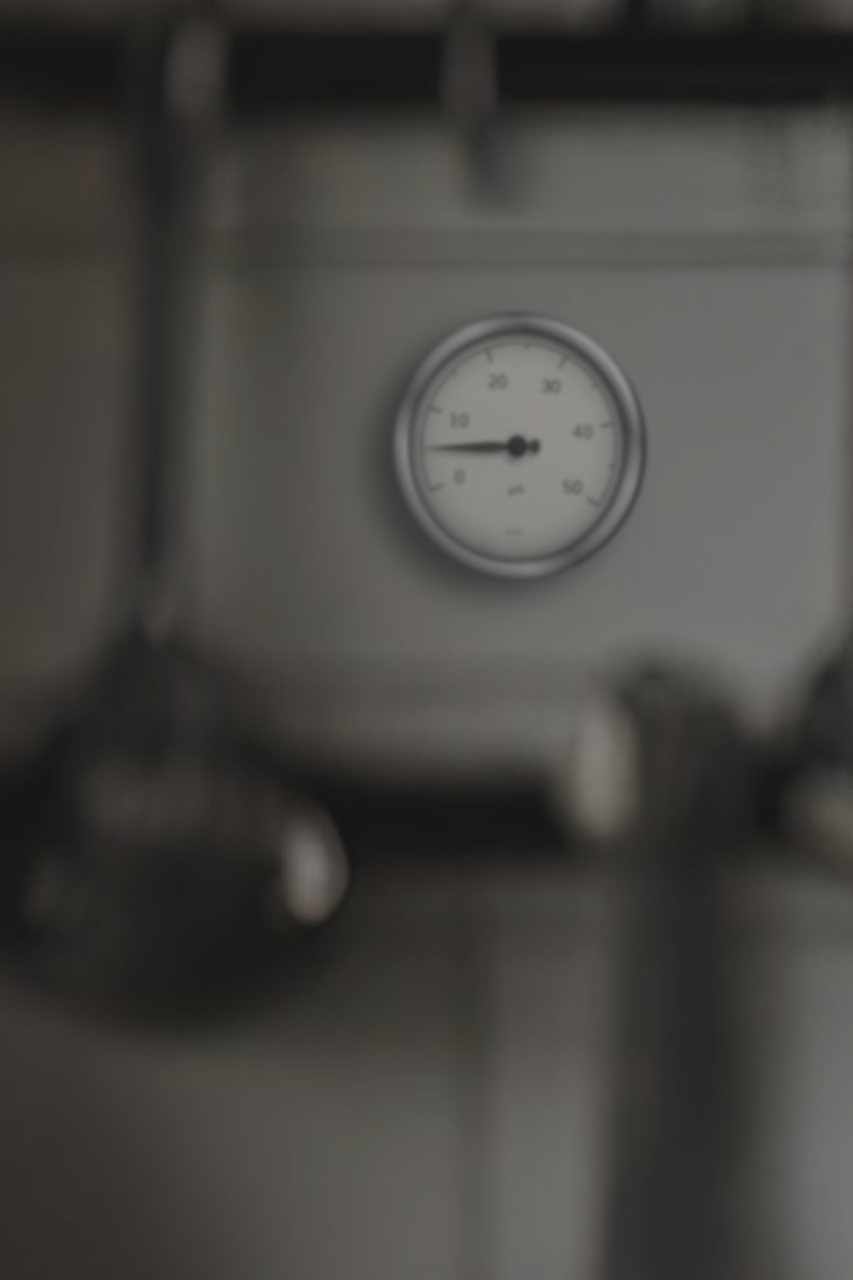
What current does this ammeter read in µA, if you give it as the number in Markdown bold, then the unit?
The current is **5** µA
